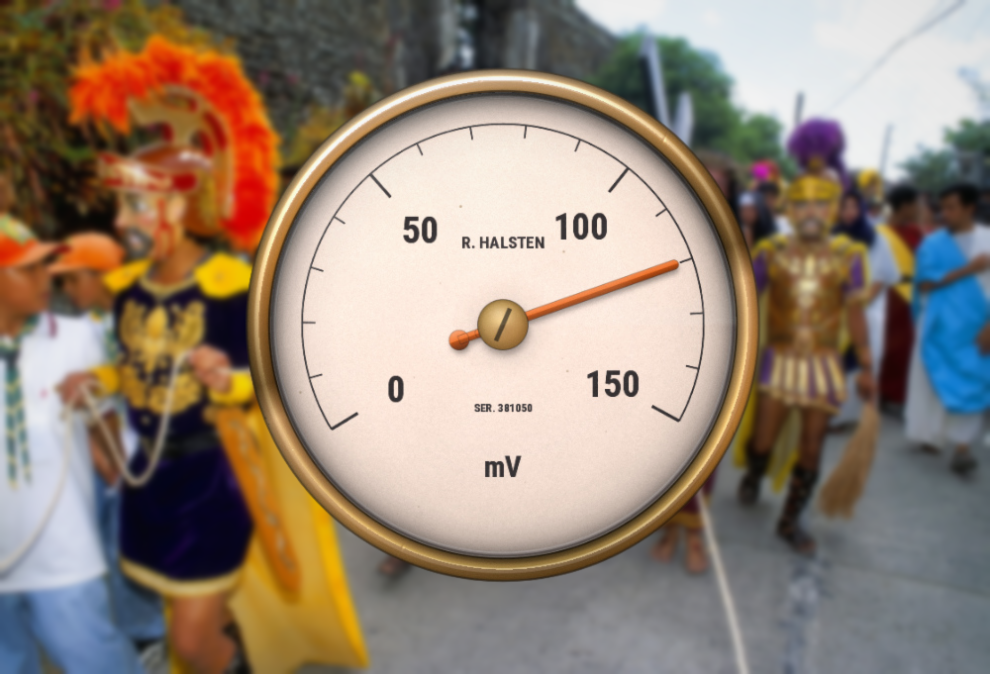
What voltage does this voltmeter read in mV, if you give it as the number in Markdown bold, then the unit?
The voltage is **120** mV
